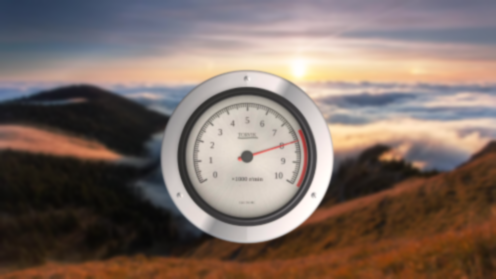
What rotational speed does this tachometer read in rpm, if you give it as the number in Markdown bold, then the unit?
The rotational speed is **8000** rpm
